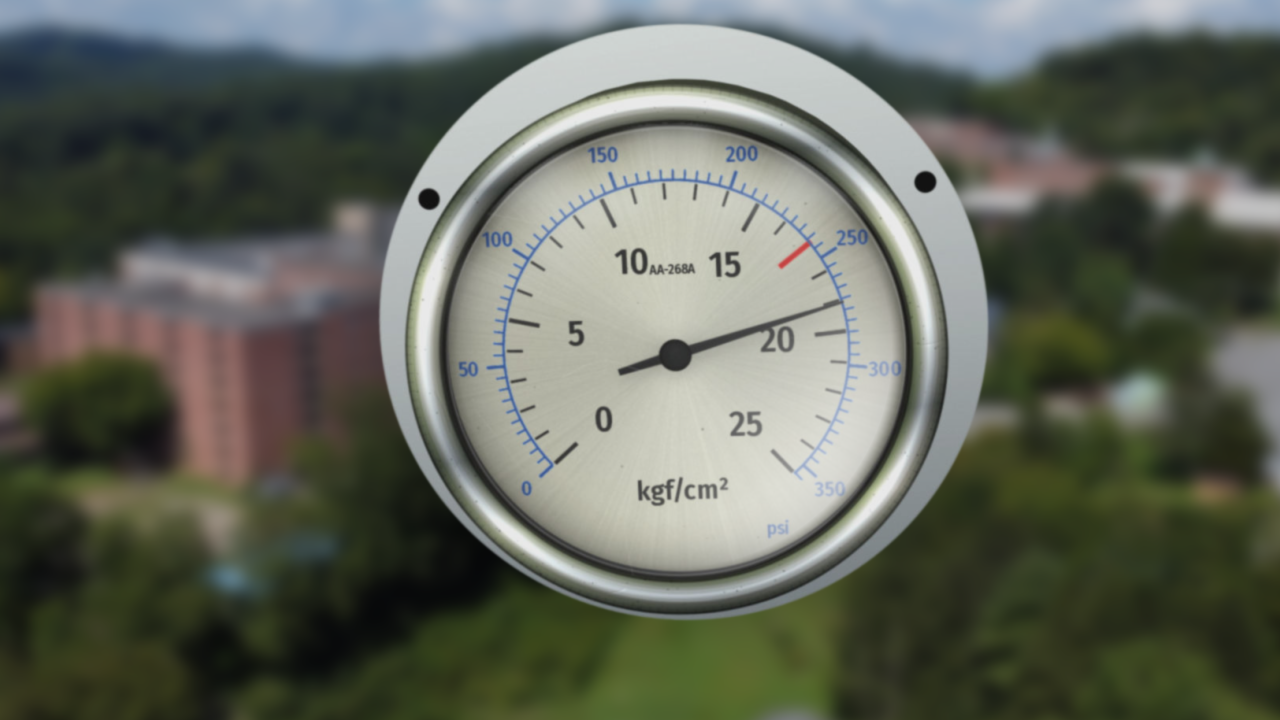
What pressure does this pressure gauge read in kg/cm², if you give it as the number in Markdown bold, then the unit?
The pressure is **19** kg/cm²
